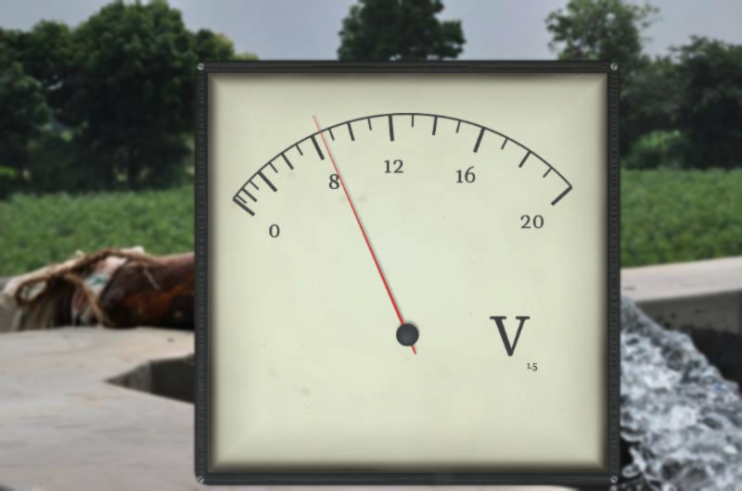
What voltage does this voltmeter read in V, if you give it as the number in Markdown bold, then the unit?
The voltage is **8.5** V
